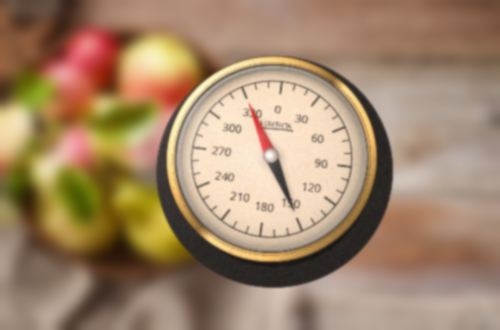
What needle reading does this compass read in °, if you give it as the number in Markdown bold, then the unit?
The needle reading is **330** °
